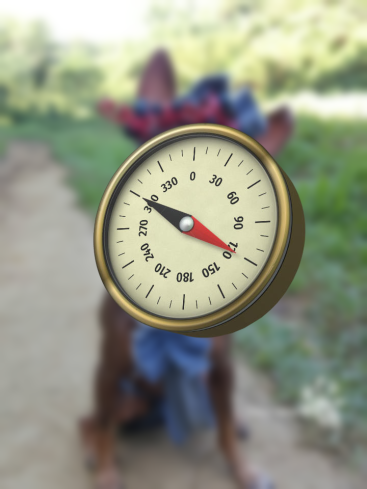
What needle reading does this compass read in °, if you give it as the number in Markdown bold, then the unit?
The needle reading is **120** °
